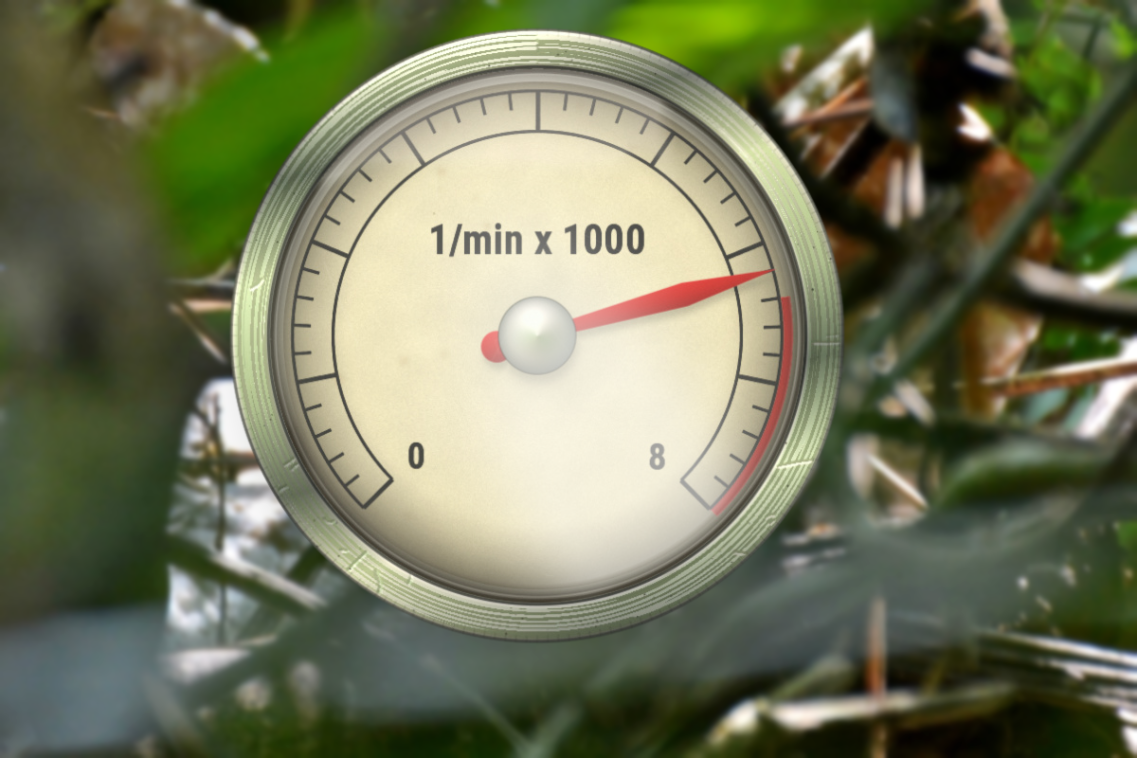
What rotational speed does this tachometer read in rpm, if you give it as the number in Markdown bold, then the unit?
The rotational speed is **6200** rpm
